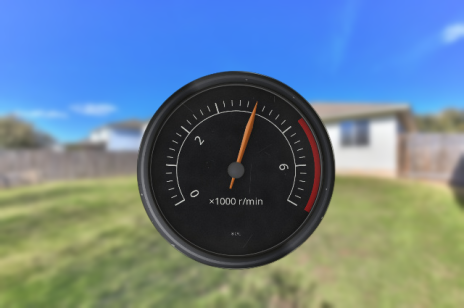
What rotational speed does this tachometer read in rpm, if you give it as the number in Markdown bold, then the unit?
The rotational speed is **4000** rpm
